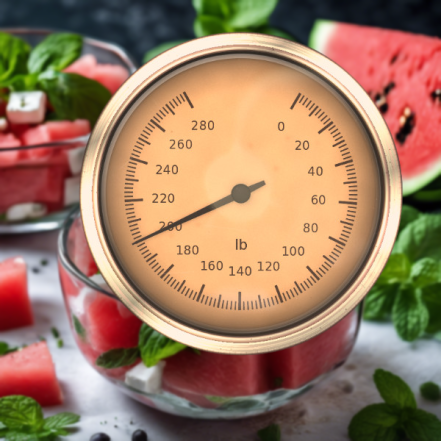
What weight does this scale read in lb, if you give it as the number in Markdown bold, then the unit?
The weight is **200** lb
